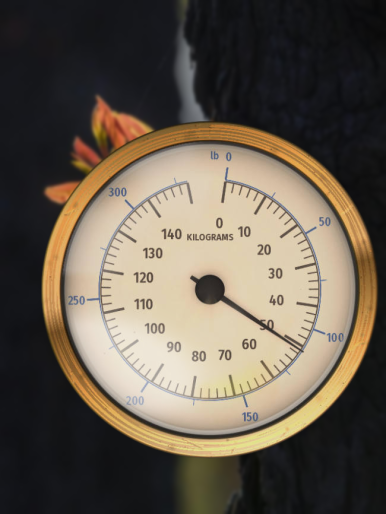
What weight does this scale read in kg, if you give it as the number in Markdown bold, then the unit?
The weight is **51** kg
